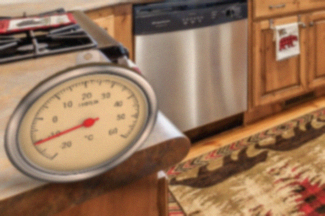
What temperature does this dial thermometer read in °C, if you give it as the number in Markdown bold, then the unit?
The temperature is **-10** °C
